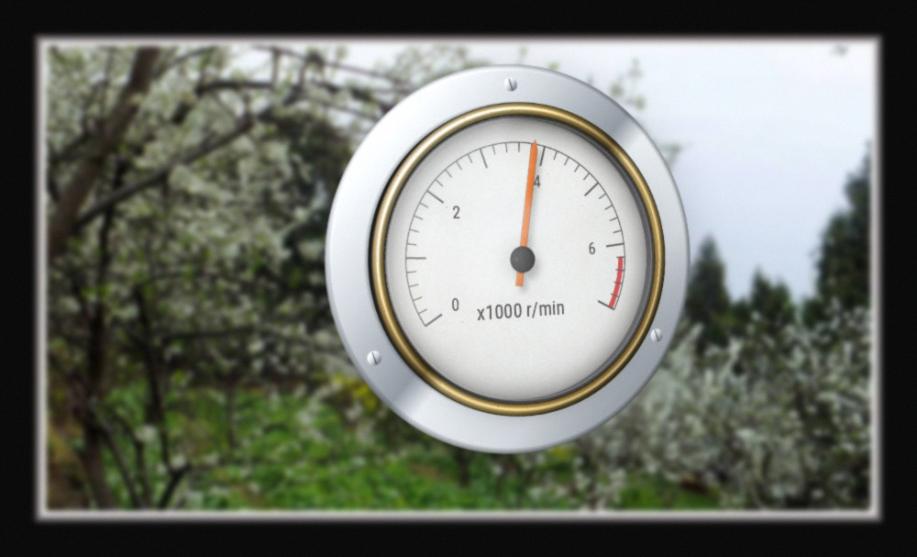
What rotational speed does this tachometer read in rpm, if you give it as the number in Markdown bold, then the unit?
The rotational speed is **3800** rpm
